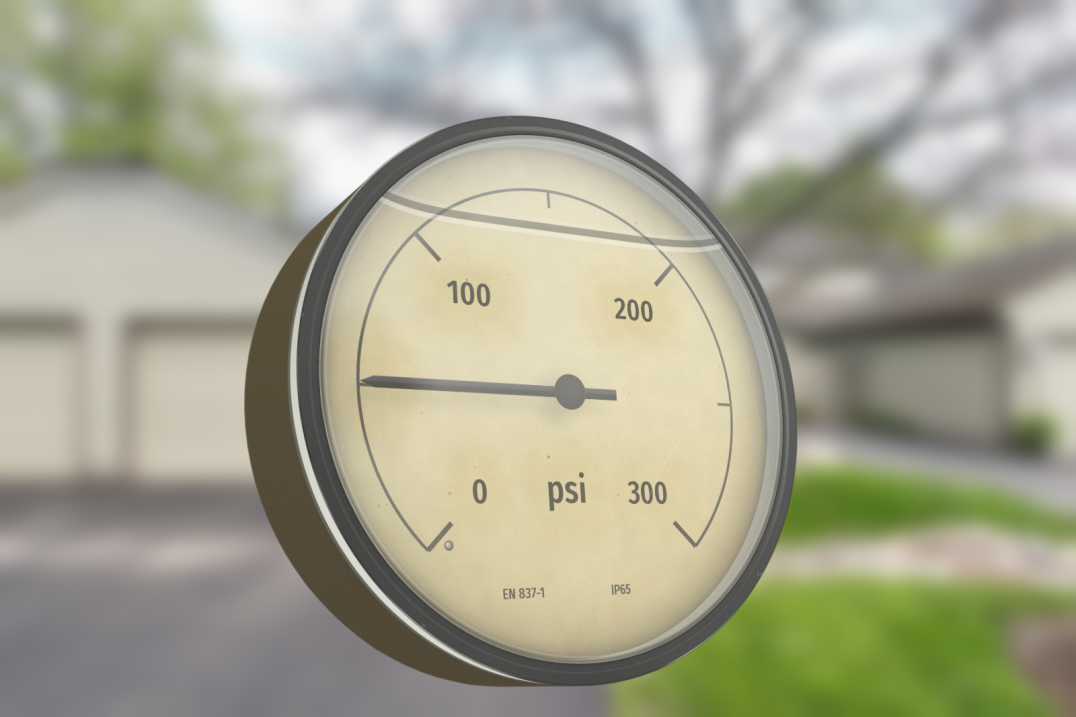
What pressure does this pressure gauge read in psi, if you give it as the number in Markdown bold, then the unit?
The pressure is **50** psi
